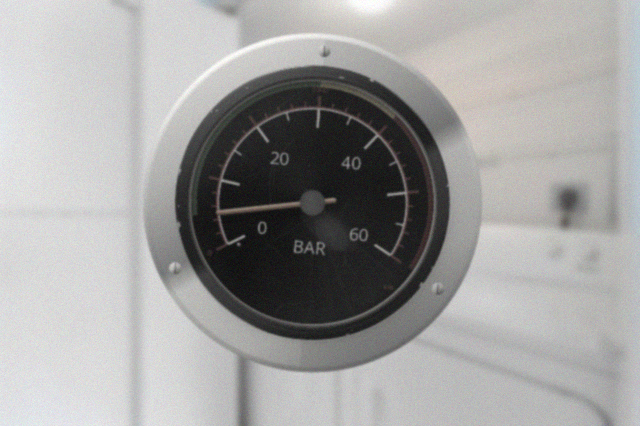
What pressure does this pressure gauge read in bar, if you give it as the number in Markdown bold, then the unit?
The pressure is **5** bar
